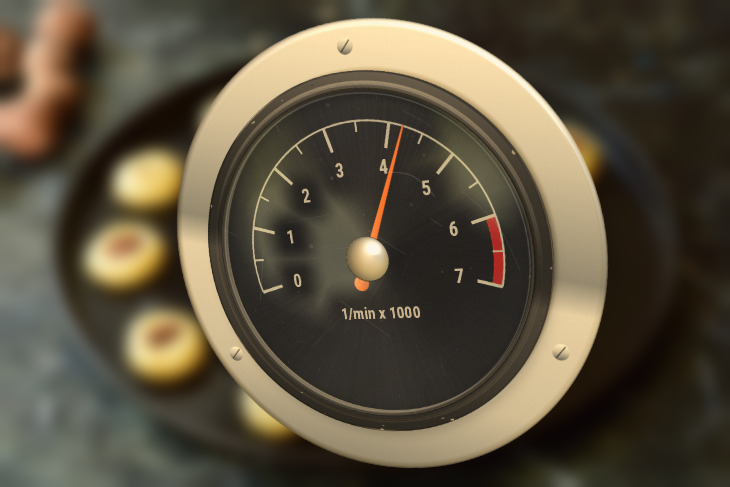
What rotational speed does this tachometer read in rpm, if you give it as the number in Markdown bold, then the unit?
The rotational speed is **4250** rpm
